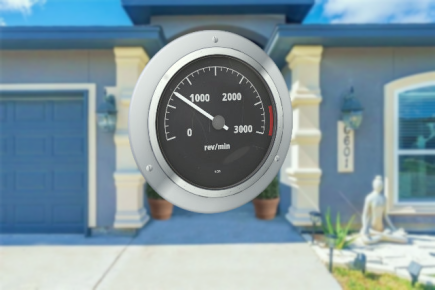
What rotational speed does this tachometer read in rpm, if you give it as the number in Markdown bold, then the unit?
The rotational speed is **700** rpm
